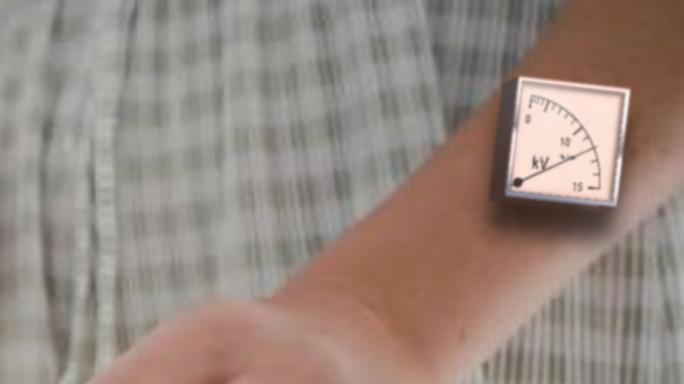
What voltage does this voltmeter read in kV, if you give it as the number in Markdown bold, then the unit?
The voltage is **12** kV
